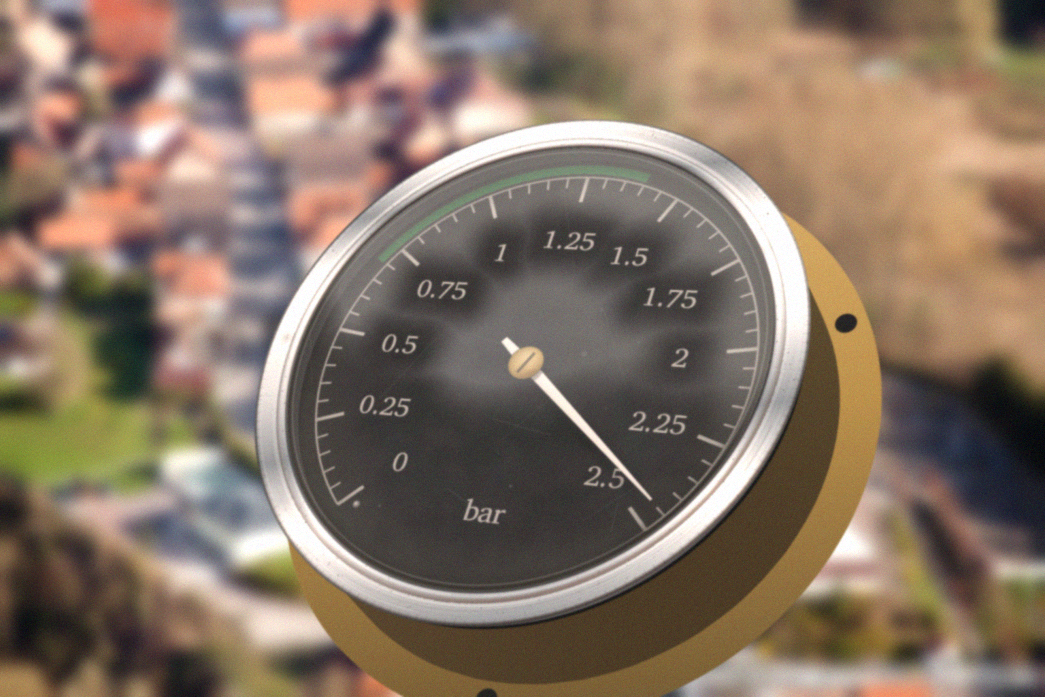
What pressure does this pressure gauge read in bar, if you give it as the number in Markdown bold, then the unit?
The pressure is **2.45** bar
